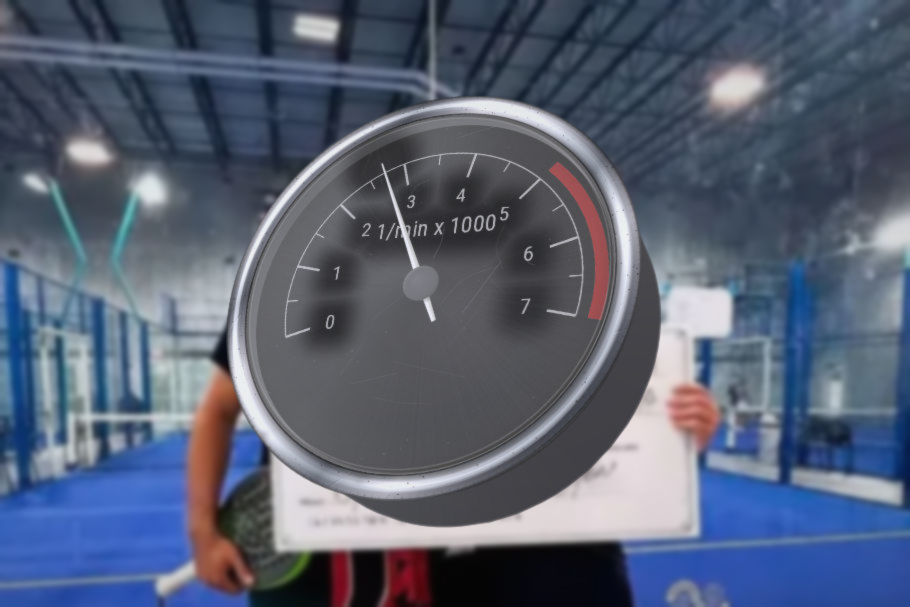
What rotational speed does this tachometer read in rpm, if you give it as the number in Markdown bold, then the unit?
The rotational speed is **2750** rpm
